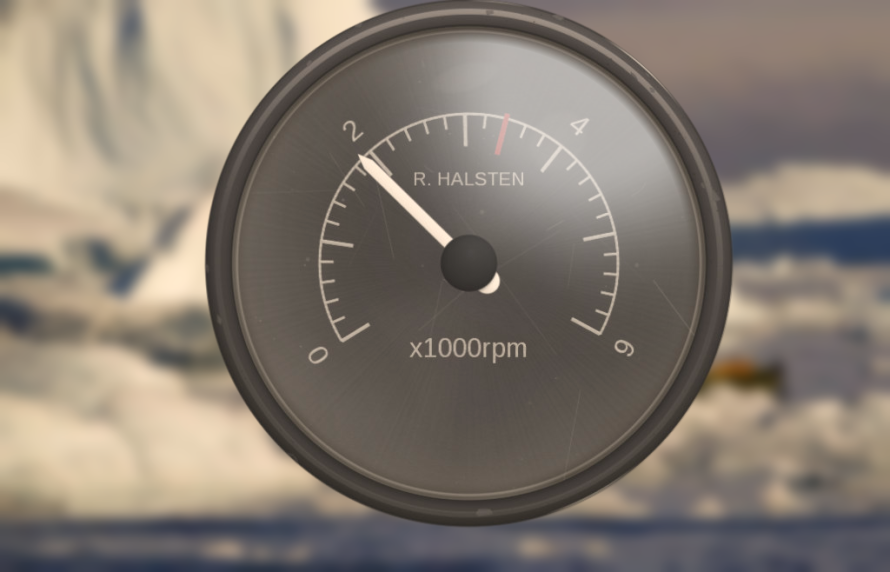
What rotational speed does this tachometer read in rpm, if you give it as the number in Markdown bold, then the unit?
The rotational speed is **1900** rpm
